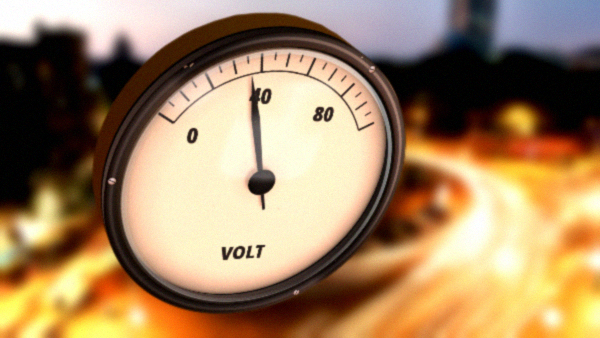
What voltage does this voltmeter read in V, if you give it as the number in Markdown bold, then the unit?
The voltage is **35** V
